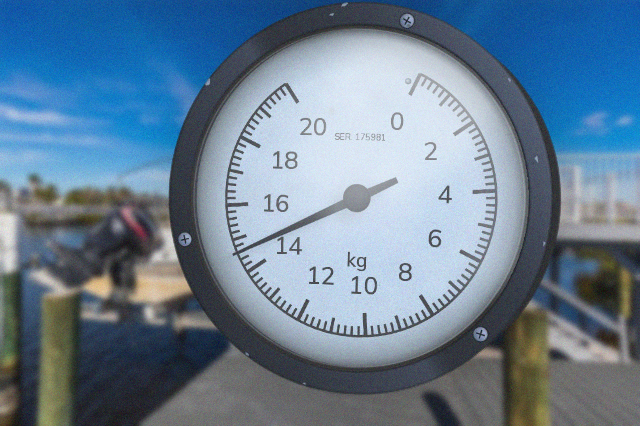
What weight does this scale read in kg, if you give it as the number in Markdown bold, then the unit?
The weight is **14.6** kg
